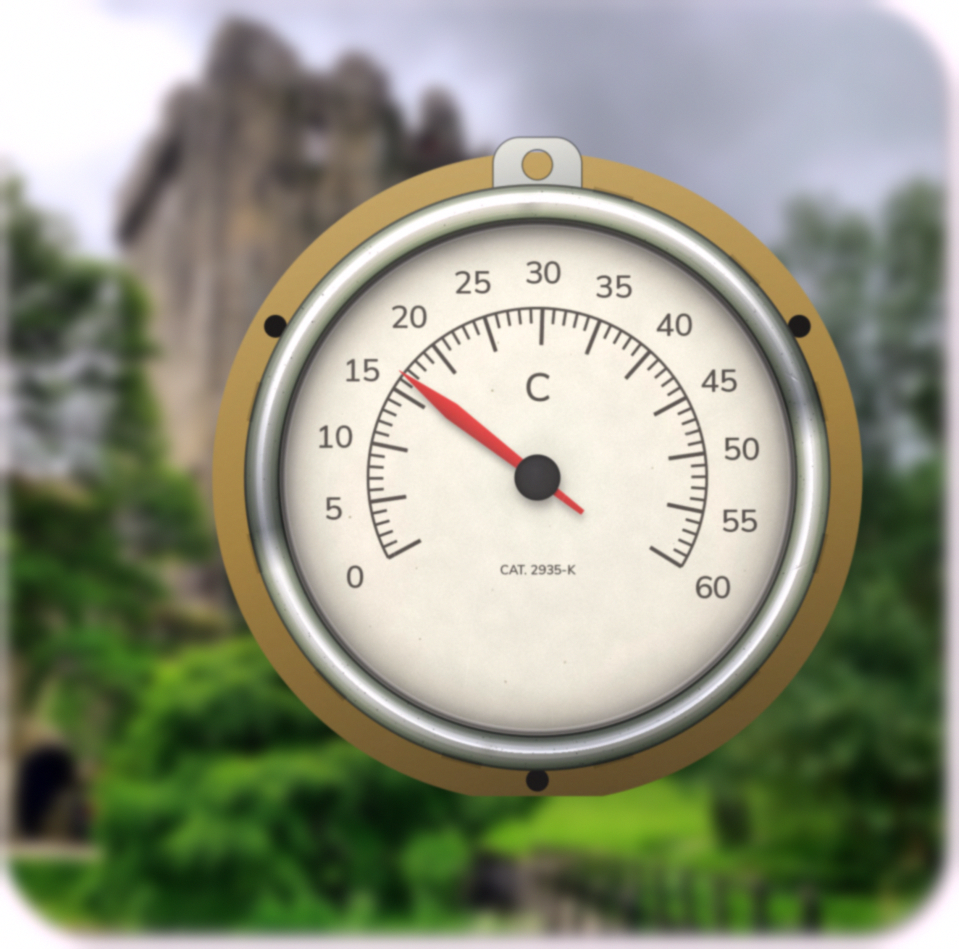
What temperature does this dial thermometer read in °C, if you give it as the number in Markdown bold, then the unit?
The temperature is **16.5** °C
